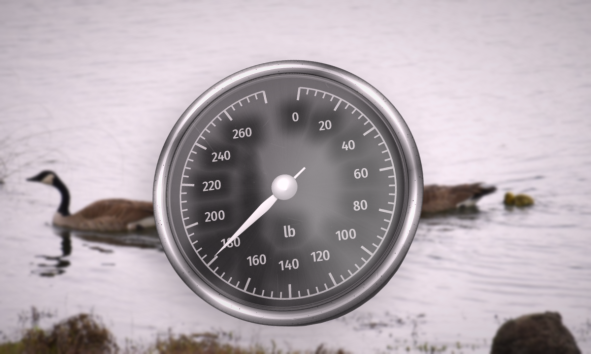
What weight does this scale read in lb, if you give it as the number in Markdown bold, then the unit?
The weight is **180** lb
